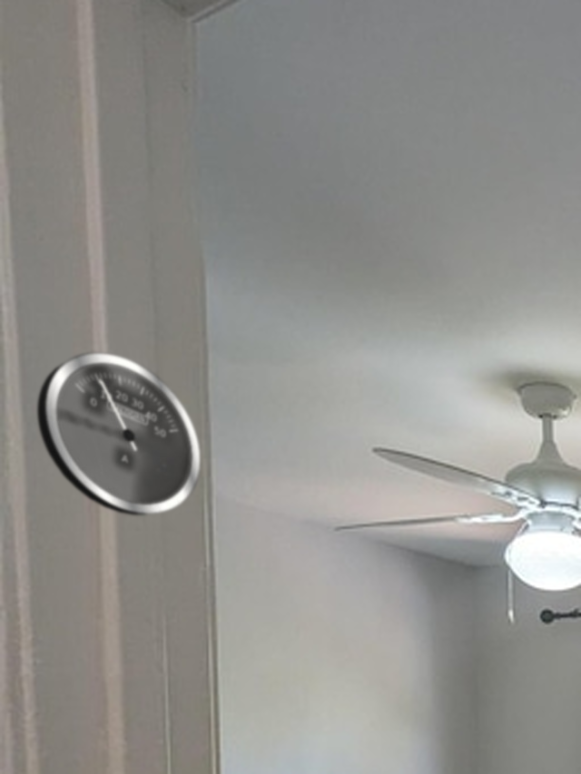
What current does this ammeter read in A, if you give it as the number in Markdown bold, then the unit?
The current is **10** A
